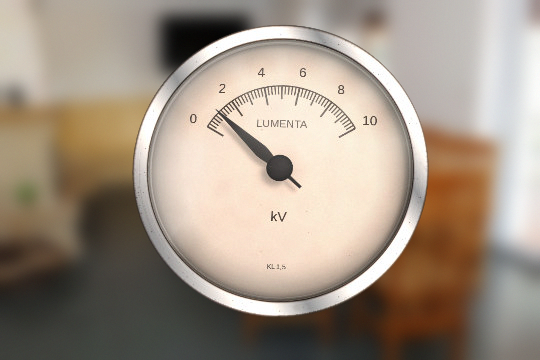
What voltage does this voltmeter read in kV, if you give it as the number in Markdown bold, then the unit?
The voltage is **1** kV
